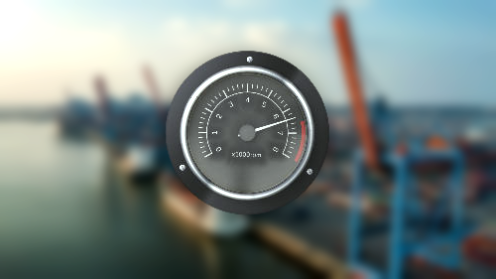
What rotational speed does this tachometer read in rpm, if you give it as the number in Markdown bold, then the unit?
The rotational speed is **6400** rpm
